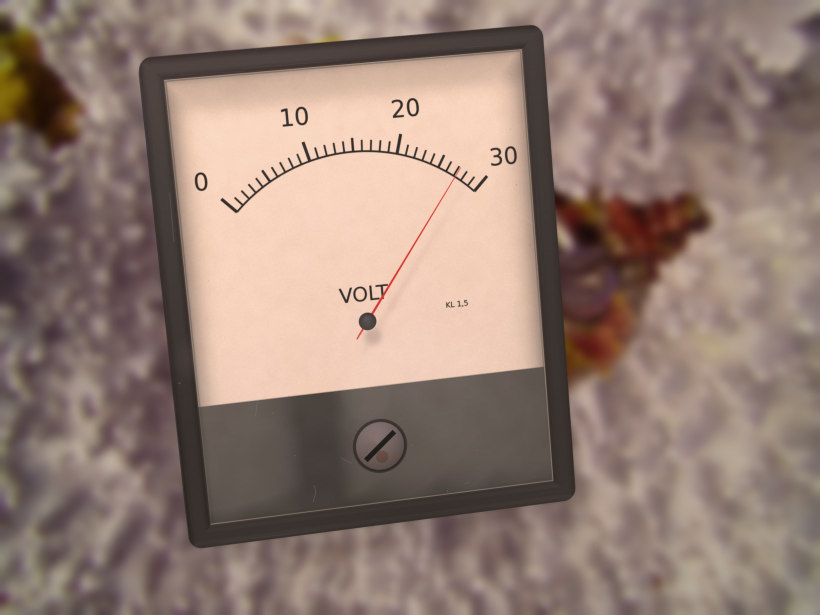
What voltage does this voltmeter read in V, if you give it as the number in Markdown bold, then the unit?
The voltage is **27** V
